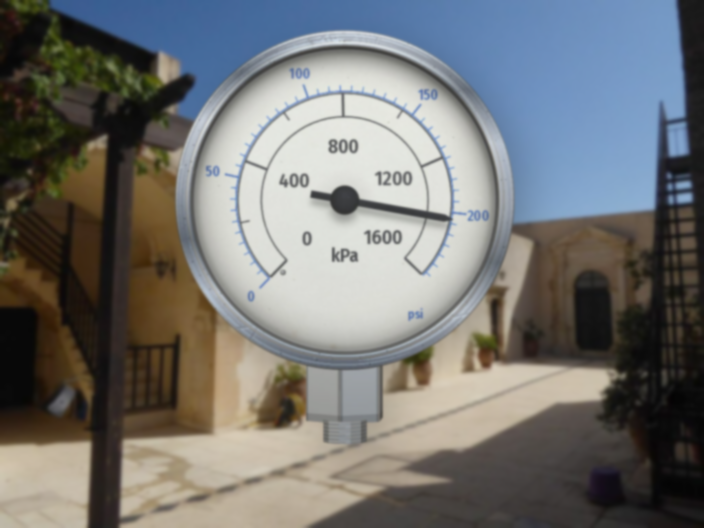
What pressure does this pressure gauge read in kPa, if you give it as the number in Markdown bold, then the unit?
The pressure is **1400** kPa
